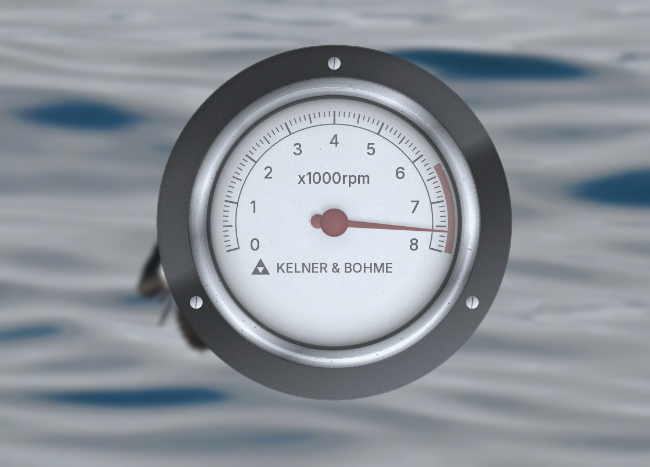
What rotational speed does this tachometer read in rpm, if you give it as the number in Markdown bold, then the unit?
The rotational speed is **7600** rpm
